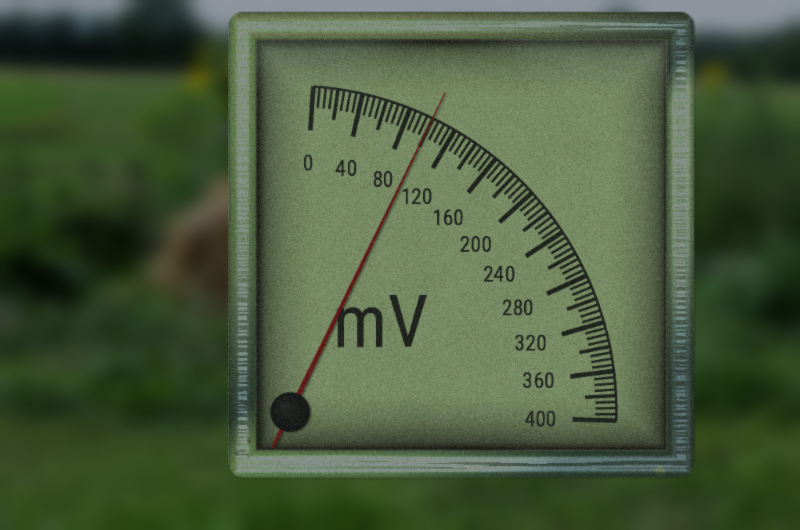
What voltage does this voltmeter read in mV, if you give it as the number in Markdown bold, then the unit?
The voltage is **100** mV
